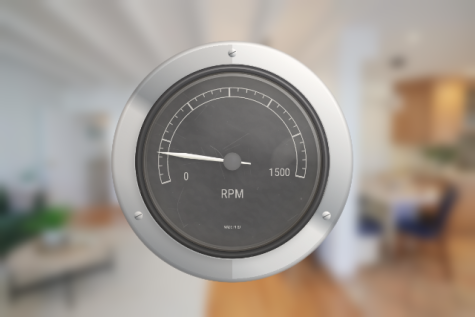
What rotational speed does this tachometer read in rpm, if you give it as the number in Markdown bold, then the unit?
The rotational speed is **175** rpm
